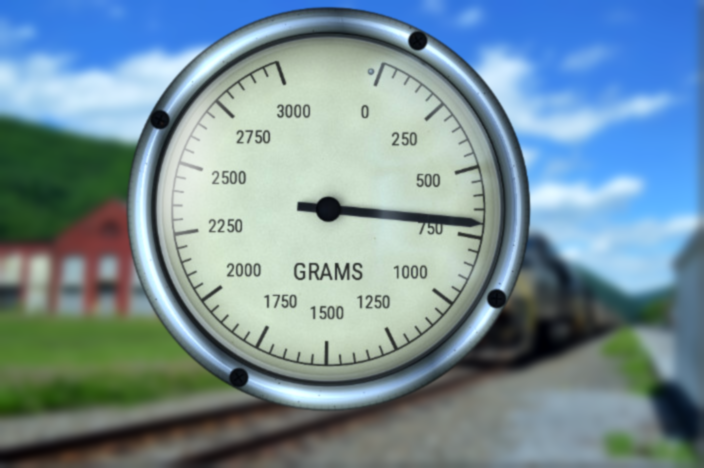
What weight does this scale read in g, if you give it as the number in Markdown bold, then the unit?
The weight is **700** g
